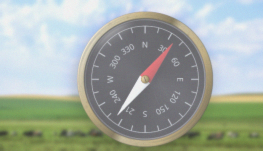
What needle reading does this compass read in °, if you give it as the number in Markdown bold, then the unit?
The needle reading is **37.5** °
